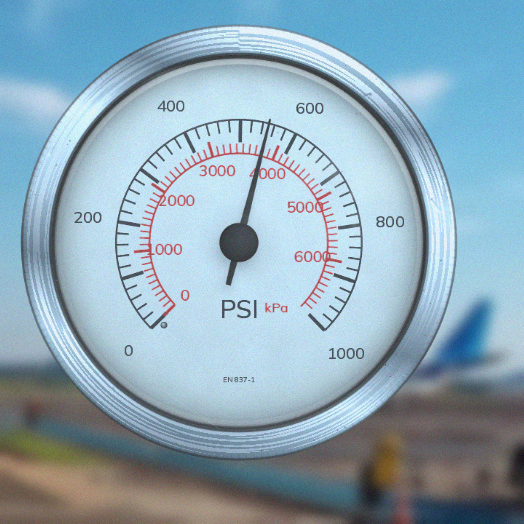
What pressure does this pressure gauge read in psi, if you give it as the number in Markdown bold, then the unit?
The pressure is **550** psi
